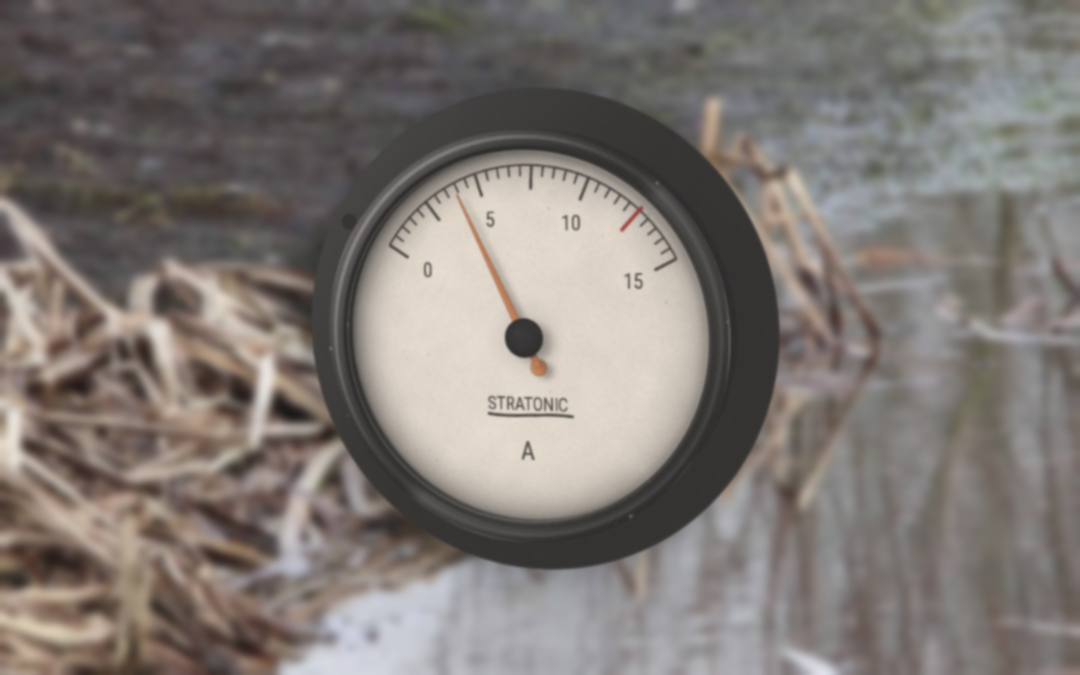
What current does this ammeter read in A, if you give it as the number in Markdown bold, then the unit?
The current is **4** A
